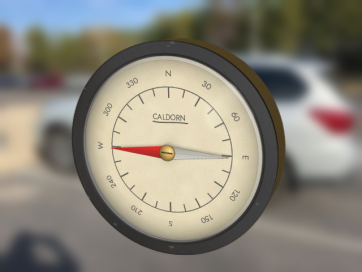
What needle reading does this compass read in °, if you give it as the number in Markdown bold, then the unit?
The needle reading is **270** °
